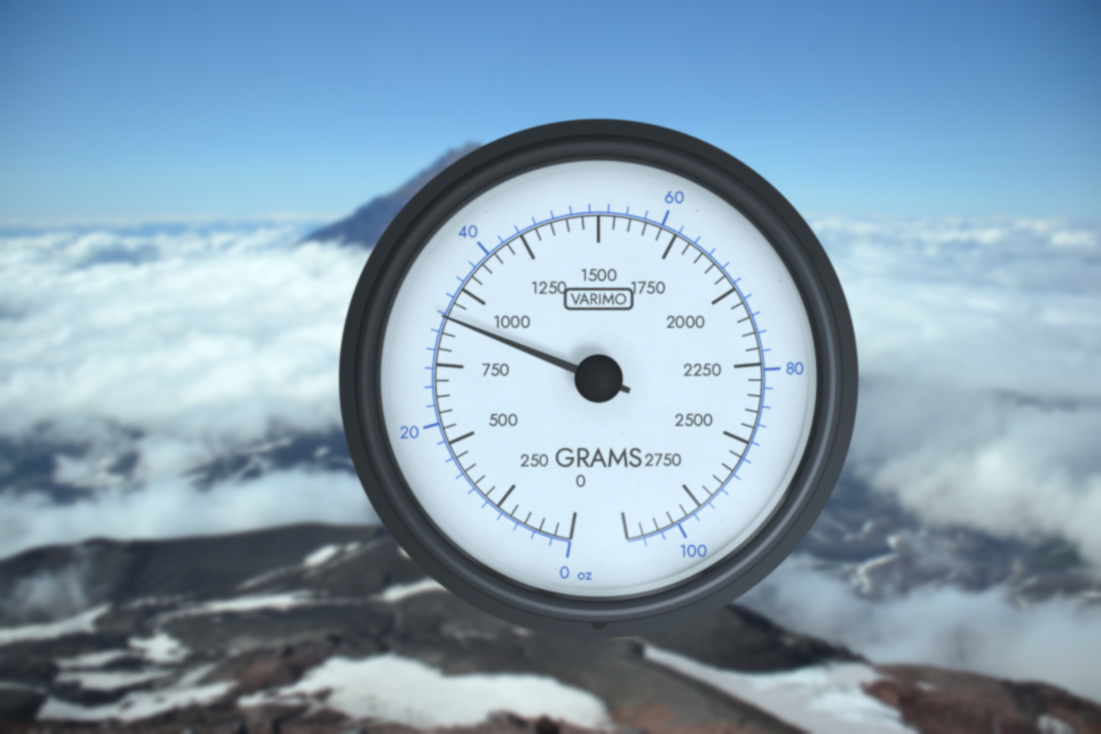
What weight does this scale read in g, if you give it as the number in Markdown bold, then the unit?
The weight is **900** g
